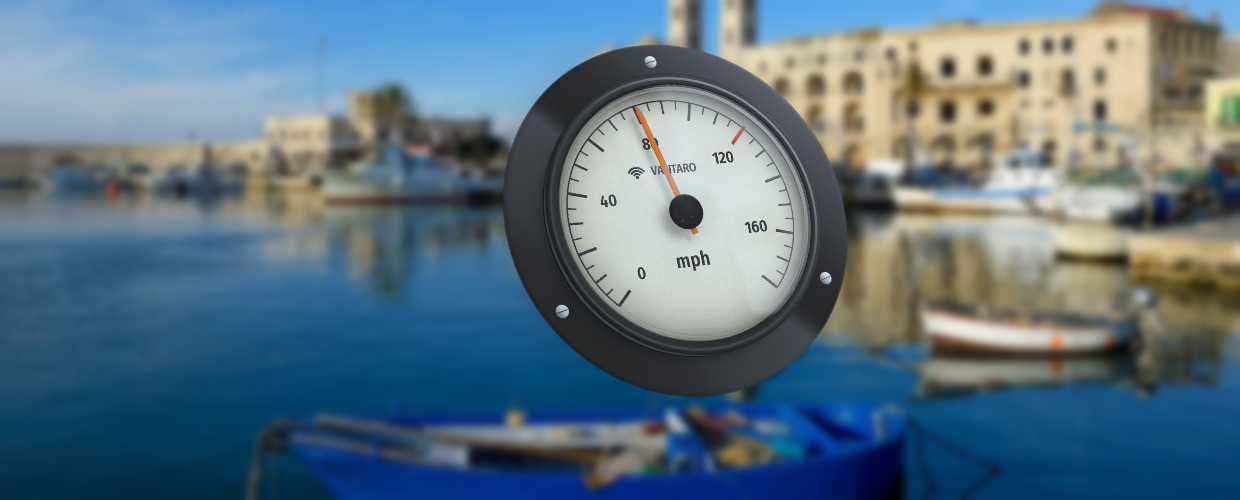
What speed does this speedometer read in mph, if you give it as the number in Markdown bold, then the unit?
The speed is **80** mph
